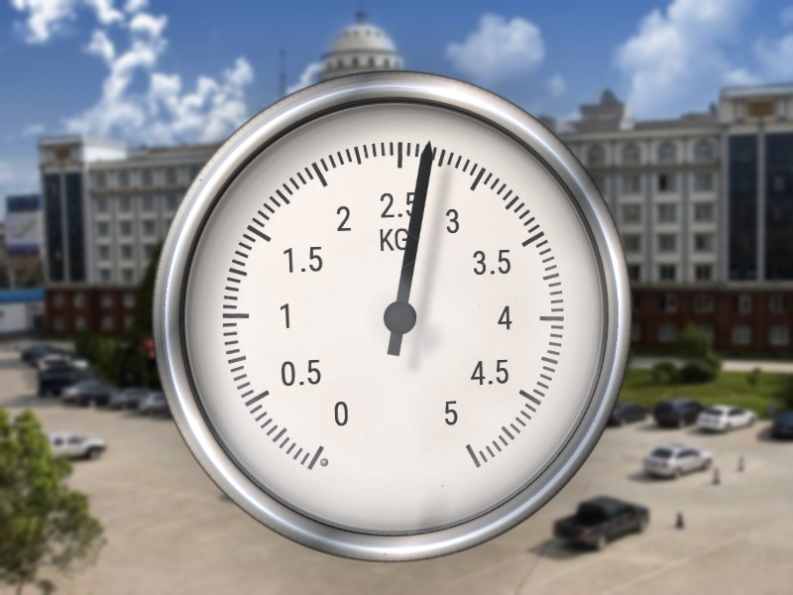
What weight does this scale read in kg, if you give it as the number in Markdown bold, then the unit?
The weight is **2.65** kg
